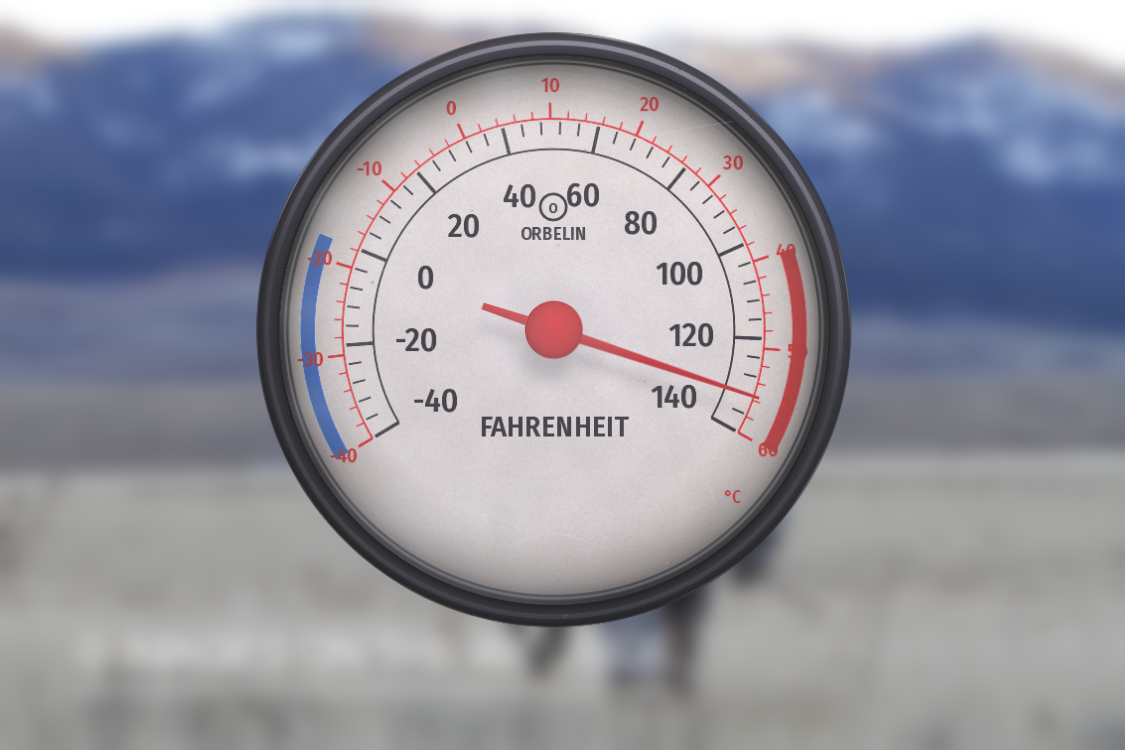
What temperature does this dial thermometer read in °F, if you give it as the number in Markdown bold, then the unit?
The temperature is **132** °F
